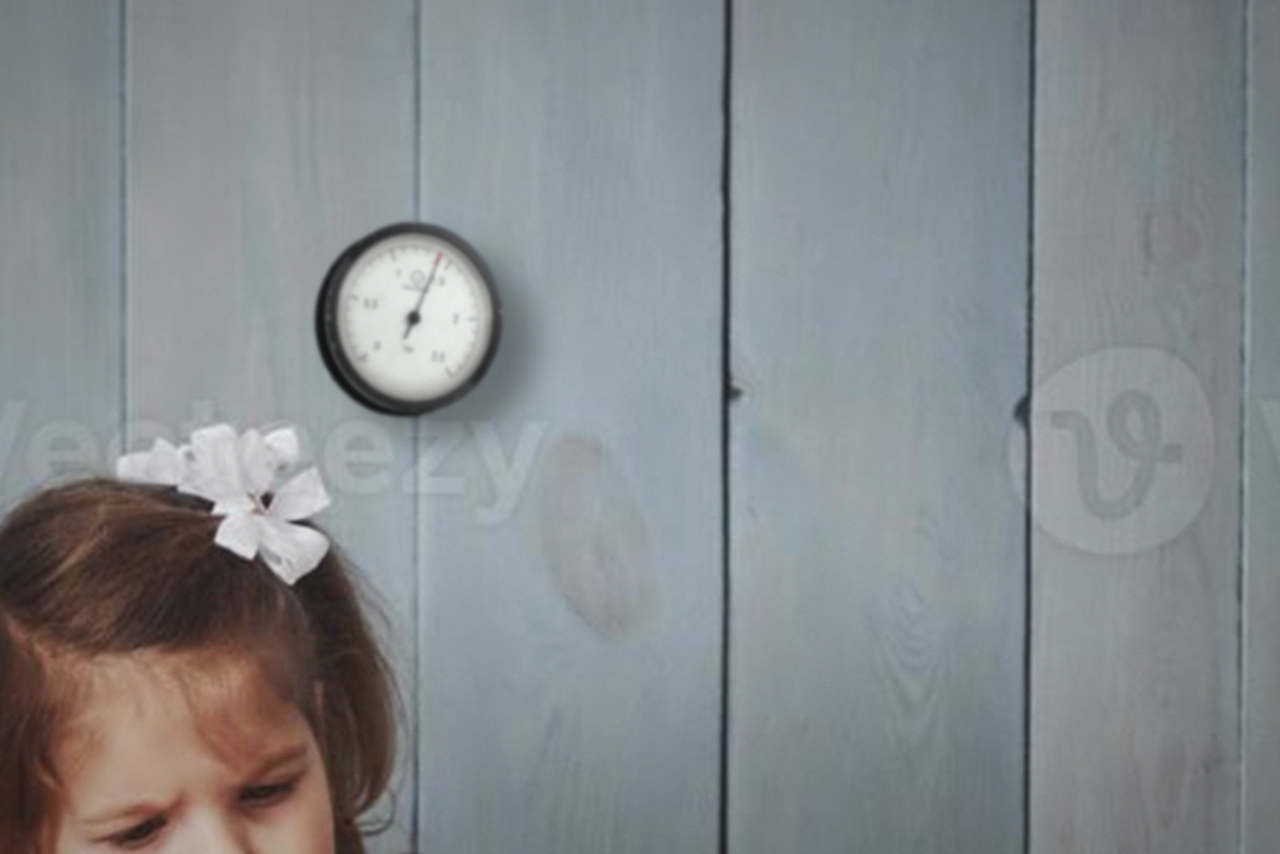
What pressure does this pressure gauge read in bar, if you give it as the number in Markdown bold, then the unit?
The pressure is **1.4** bar
